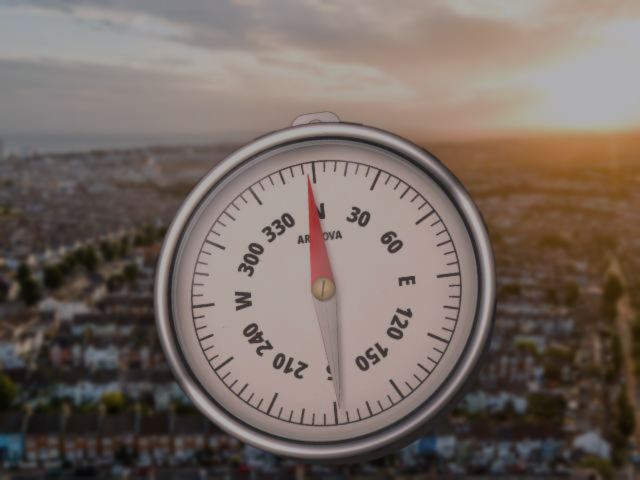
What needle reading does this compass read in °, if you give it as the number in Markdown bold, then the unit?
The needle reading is **357.5** °
